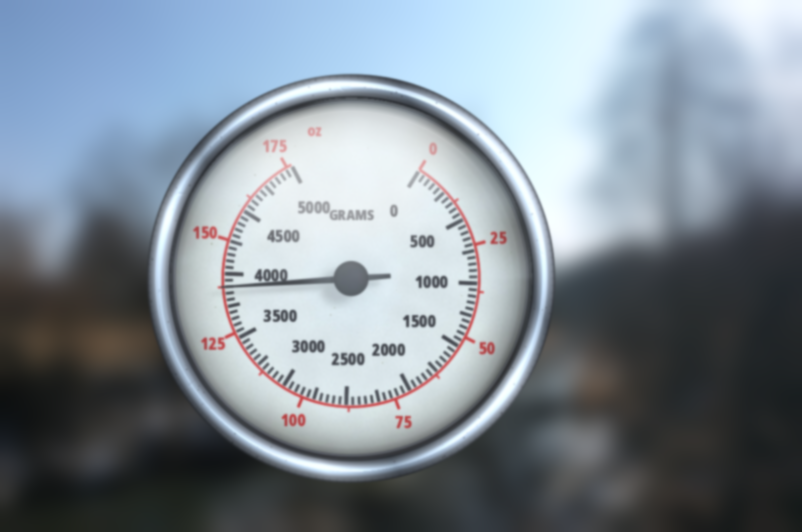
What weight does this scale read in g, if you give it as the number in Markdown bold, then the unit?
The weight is **3900** g
